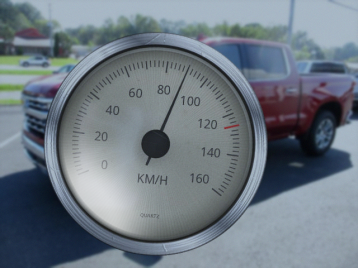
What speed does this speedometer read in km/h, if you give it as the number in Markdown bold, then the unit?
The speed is **90** km/h
